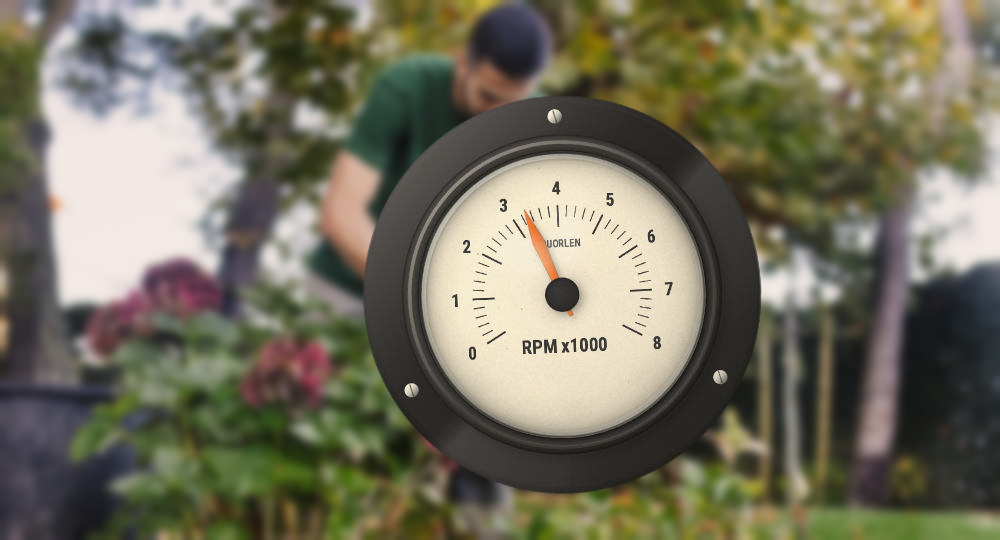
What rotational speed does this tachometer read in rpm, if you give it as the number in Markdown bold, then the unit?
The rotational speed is **3300** rpm
